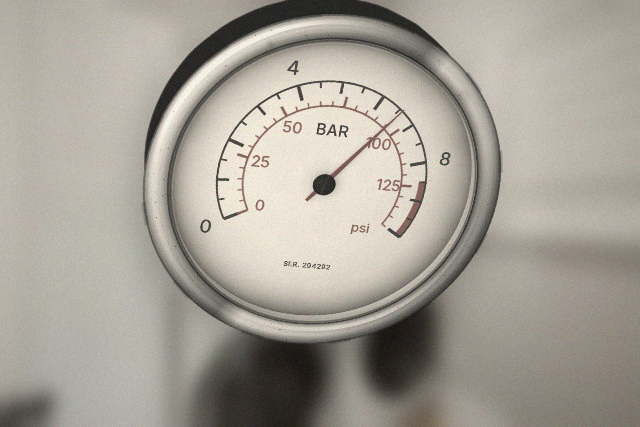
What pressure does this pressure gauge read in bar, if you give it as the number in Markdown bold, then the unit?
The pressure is **6.5** bar
